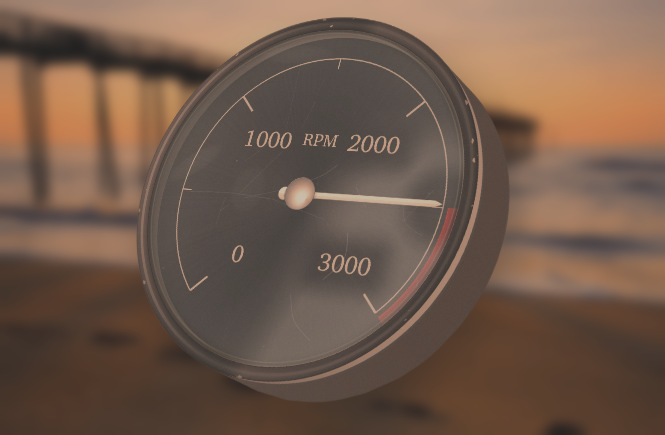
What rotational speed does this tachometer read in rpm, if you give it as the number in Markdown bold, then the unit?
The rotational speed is **2500** rpm
